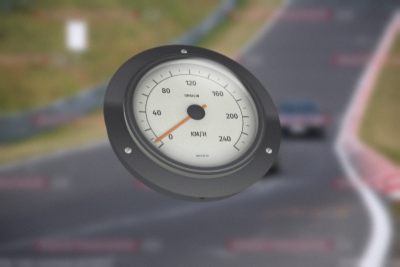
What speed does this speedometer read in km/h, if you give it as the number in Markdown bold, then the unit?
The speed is **5** km/h
